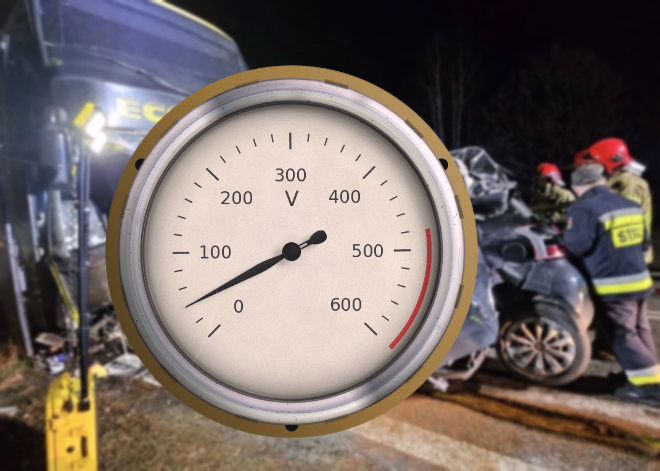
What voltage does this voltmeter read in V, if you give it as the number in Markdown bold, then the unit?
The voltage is **40** V
